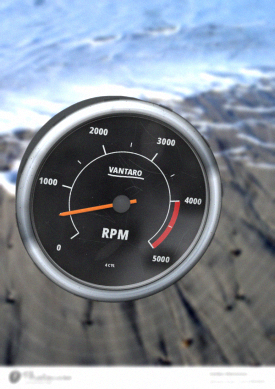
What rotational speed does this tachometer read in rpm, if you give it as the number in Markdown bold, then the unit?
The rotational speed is **500** rpm
